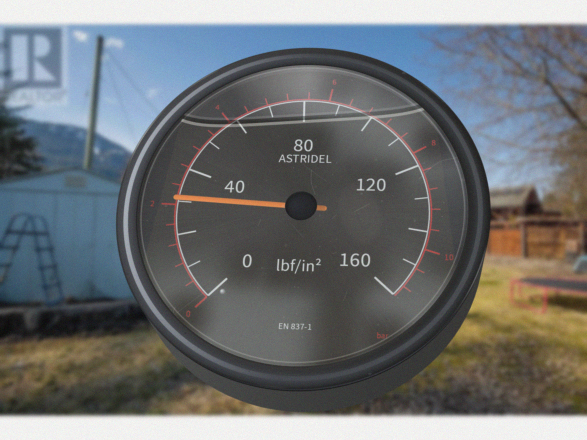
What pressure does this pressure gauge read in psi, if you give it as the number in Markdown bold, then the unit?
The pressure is **30** psi
